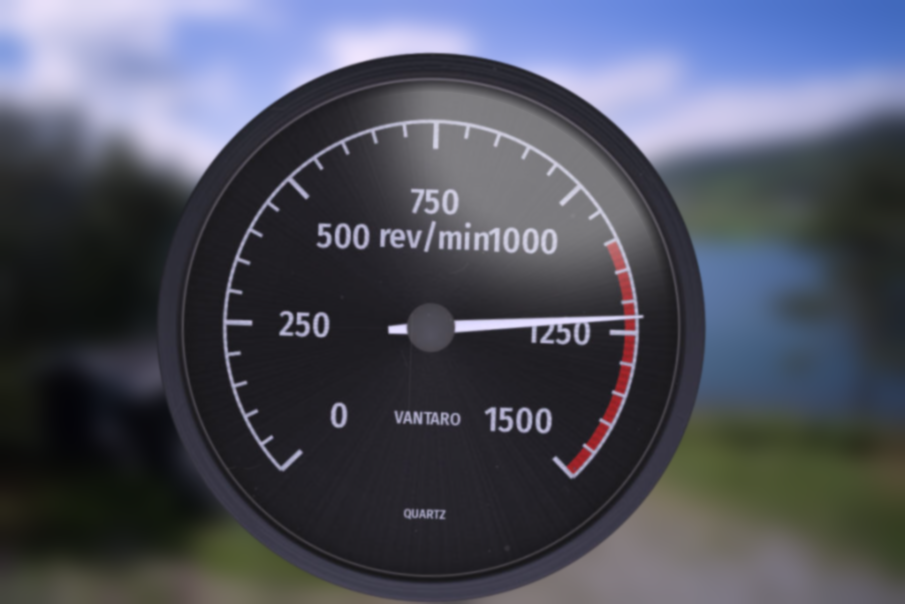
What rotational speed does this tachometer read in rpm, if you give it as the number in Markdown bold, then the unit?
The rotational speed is **1225** rpm
